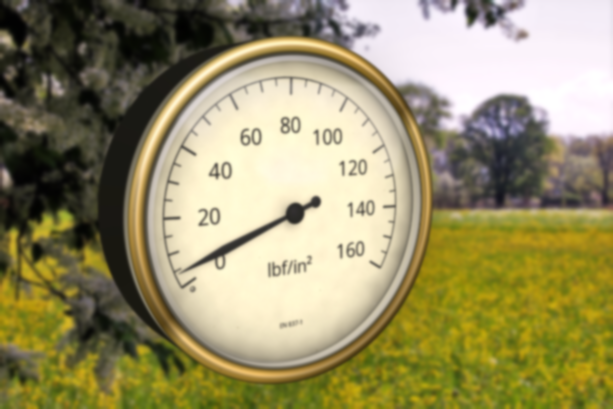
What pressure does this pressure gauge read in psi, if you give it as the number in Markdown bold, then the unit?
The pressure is **5** psi
